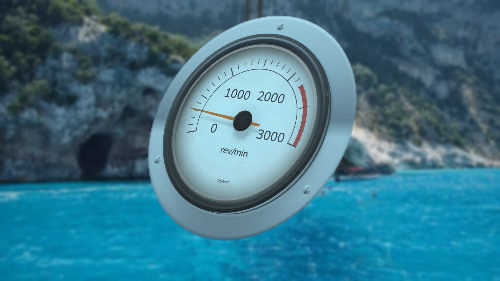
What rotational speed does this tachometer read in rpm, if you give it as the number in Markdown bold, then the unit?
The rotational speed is **300** rpm
